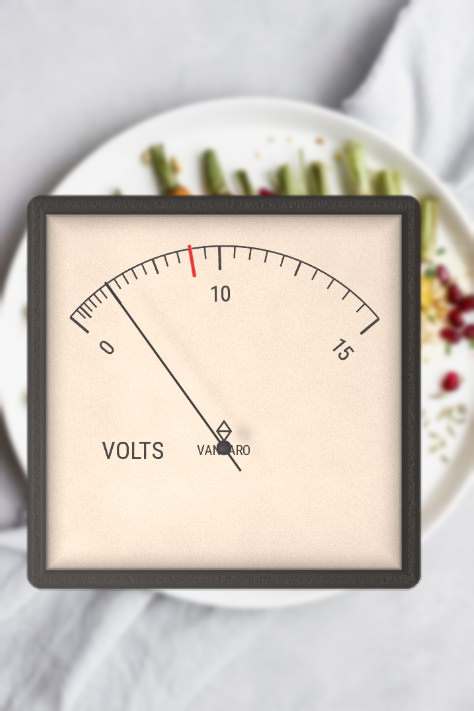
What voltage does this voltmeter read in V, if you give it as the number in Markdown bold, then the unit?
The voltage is **5** V
